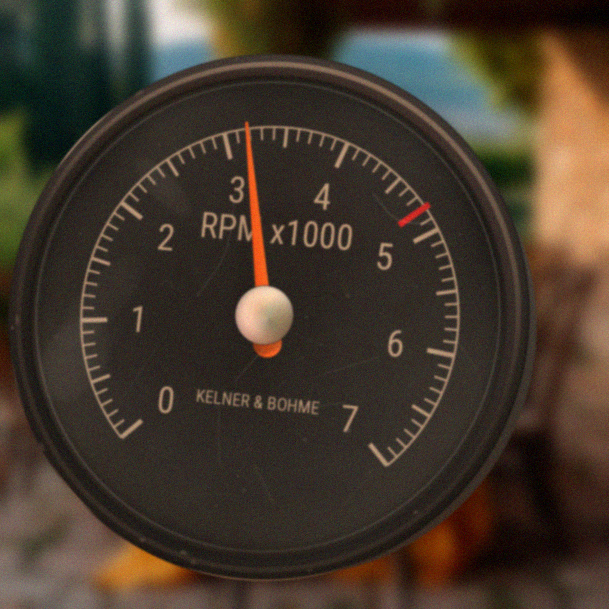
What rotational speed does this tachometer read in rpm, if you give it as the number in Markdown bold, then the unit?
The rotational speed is **3200** rpm
